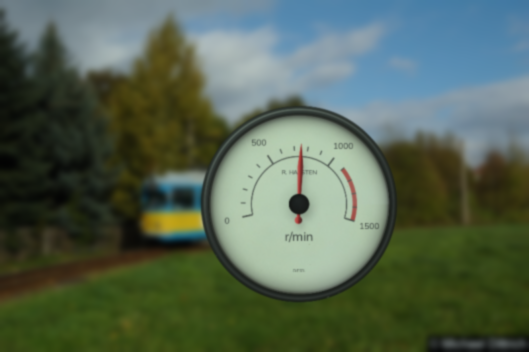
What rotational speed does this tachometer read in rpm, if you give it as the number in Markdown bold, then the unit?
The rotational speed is **750** rpm
